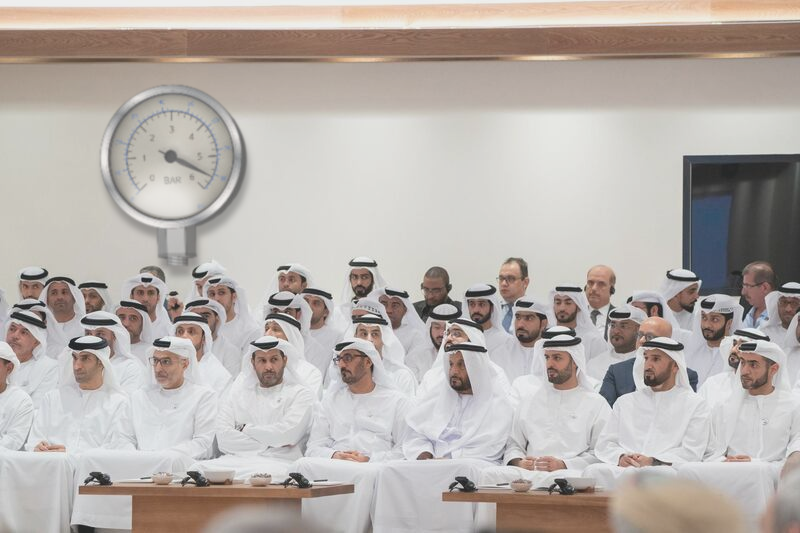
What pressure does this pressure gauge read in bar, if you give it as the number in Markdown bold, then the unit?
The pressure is **5.6** bar
